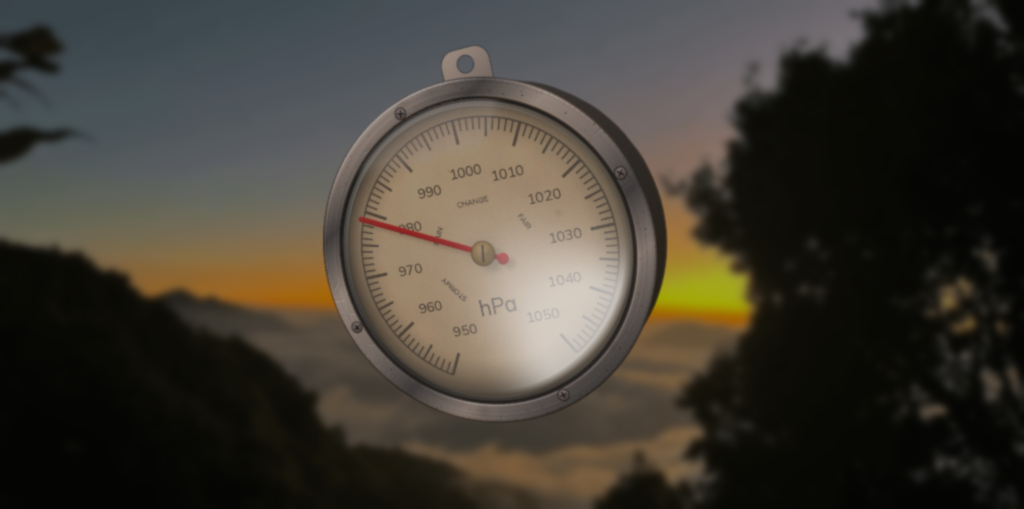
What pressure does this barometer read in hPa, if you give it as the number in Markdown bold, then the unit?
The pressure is **979** hPa
